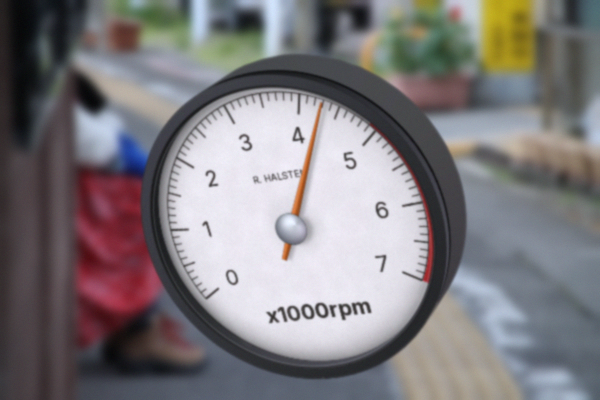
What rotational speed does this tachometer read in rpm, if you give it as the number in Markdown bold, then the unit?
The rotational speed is **4300** rpm
